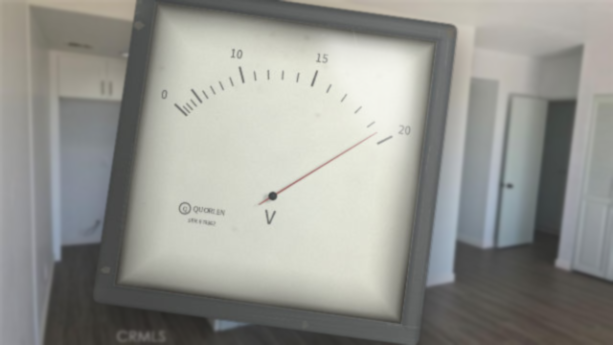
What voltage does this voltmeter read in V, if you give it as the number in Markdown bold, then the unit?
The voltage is **19.5** V
